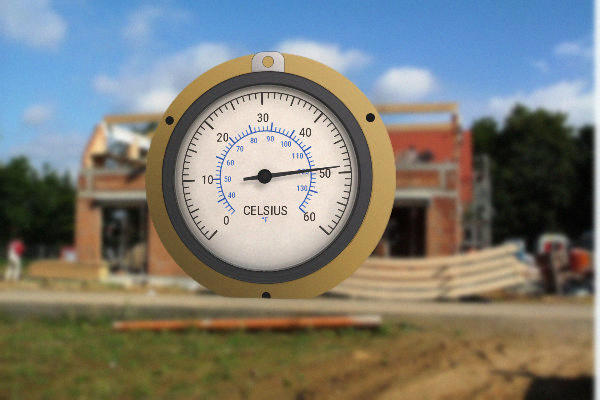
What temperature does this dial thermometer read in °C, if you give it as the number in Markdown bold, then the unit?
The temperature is **49** °C
